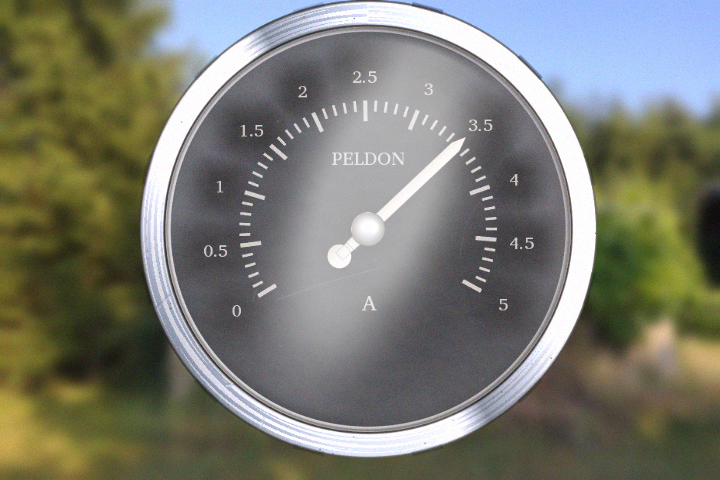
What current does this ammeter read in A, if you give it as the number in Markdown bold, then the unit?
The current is **3.5** A
